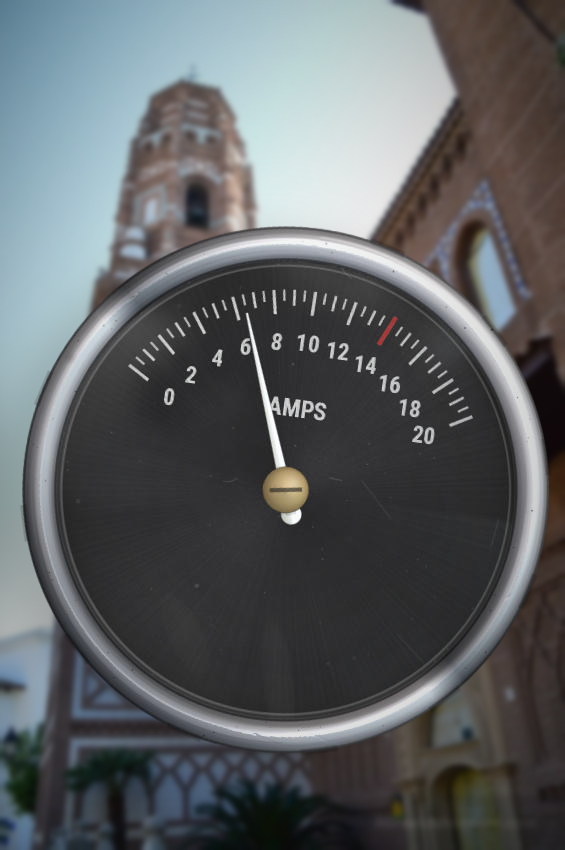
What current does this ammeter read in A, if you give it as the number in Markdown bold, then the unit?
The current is **6.5** A
